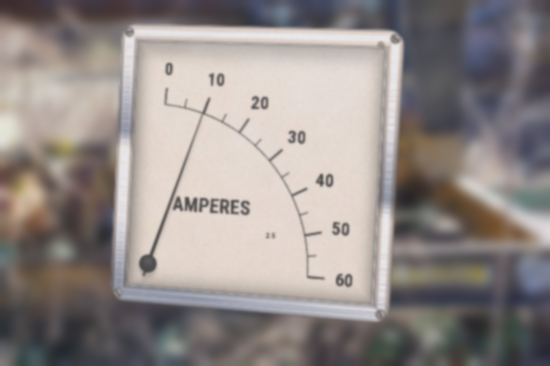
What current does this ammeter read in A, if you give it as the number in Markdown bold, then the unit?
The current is **10** A
